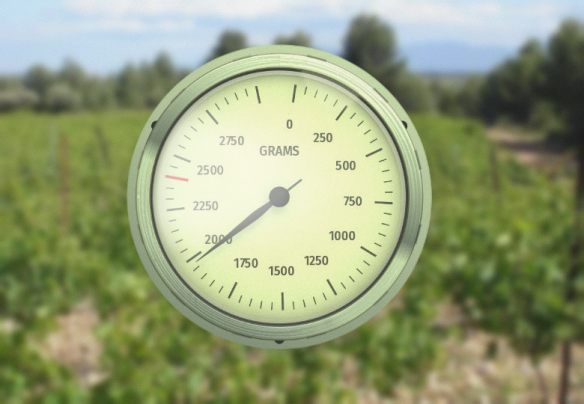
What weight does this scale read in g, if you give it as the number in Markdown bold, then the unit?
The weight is **1975** g
